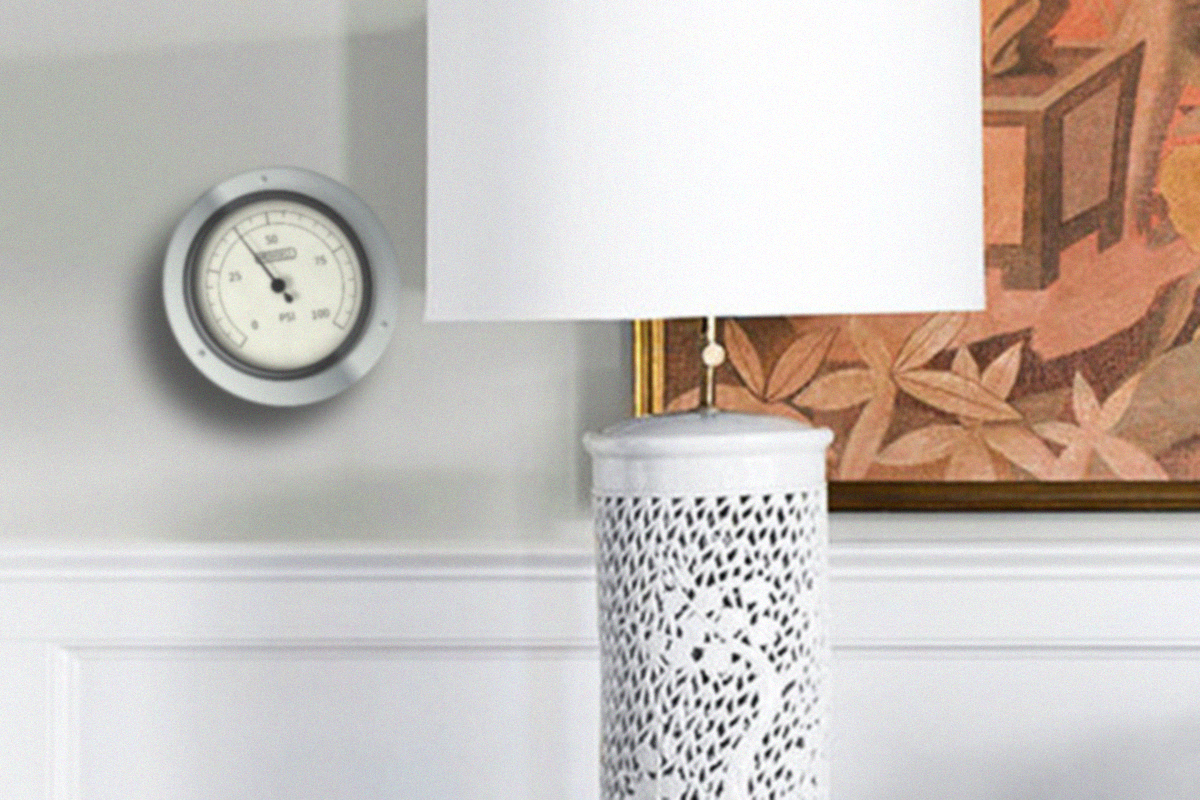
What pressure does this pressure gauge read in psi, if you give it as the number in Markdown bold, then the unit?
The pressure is **40** psi
